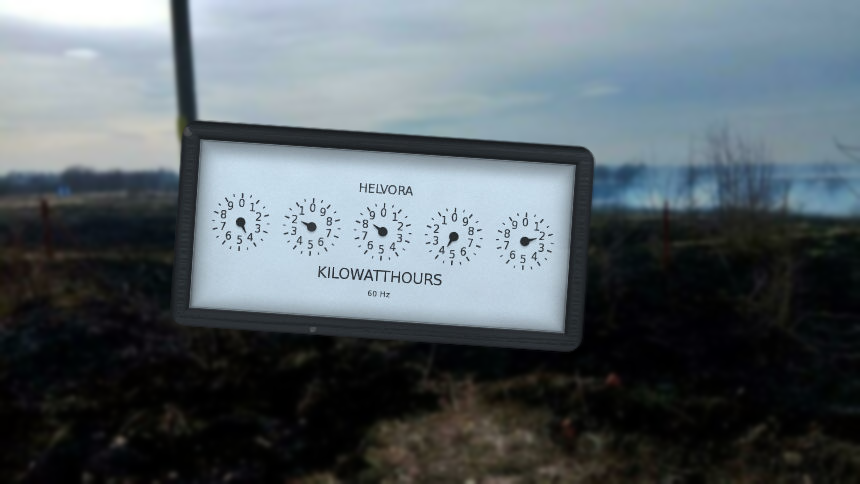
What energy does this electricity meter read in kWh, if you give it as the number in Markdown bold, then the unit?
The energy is **41842** kWh
